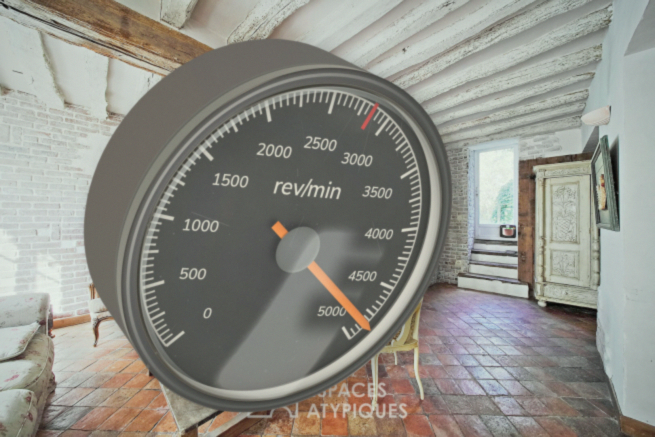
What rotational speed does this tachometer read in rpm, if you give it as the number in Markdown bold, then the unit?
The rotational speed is **4850** rpm
